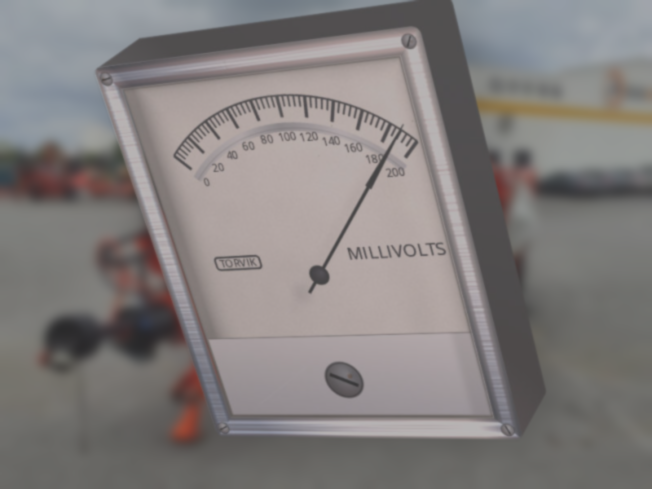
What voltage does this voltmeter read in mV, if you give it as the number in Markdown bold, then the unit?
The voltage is **188** mV
